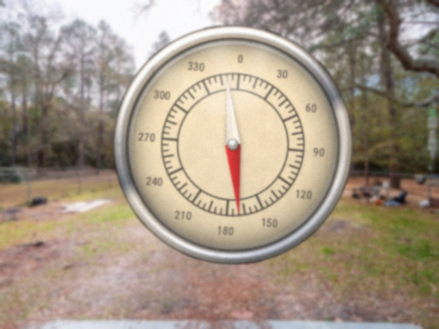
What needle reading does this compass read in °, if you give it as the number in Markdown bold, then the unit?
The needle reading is **170** °
